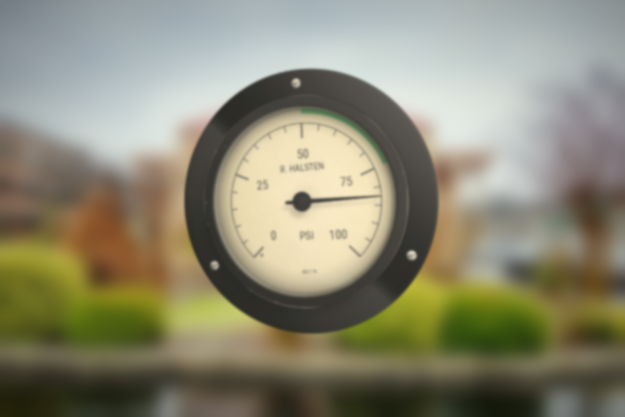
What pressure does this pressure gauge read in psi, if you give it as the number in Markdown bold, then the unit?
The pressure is **82.5** psi
